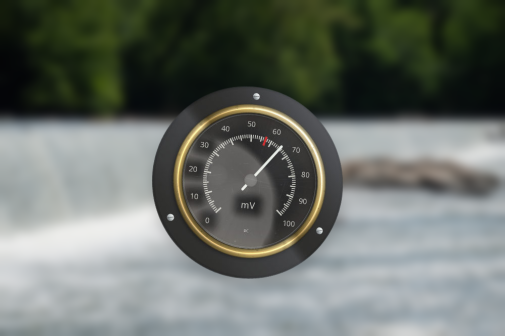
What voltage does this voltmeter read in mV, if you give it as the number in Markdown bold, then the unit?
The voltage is **65** mV
